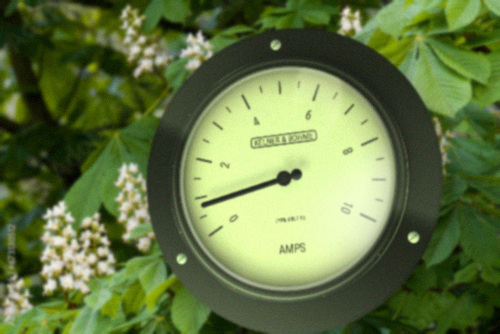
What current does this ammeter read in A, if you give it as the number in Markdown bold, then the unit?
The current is **0.75** A
